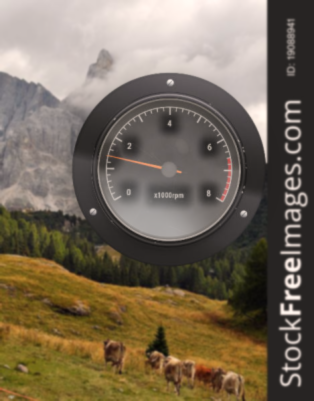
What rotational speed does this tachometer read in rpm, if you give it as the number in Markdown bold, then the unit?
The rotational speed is **1400** rpm
